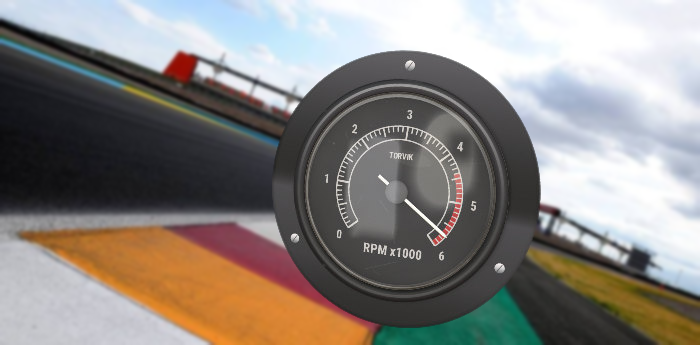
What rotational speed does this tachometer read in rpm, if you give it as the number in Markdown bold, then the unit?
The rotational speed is **5700** rpm
